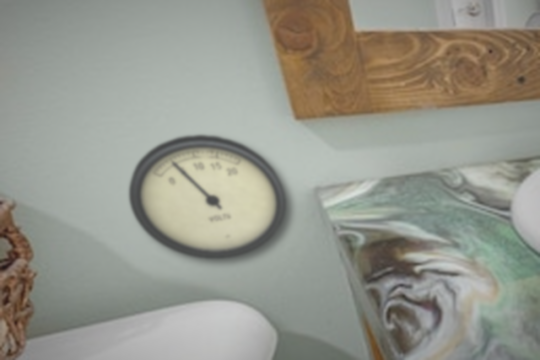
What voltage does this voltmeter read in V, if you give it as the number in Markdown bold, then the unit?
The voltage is **5** V
